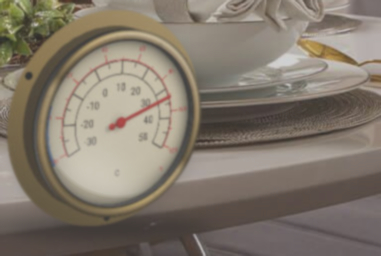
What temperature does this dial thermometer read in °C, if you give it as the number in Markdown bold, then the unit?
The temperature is **32.5** °C
